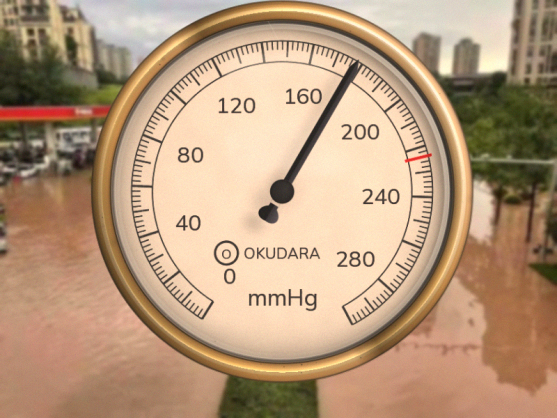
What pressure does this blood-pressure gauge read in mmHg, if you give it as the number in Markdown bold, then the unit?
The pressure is **178** mmHg
